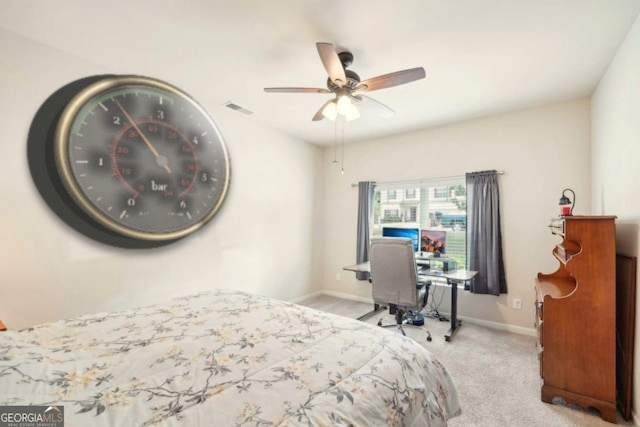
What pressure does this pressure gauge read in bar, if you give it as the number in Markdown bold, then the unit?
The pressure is **2.2** bar
